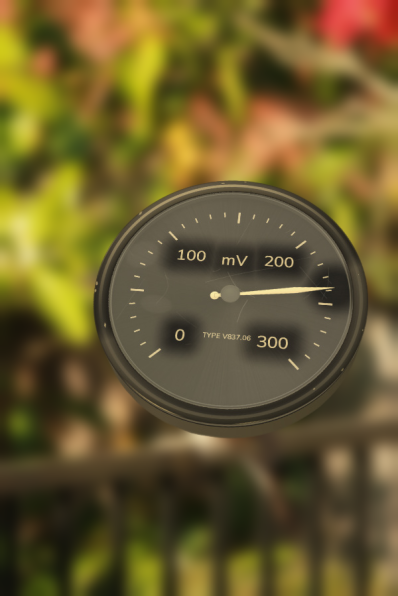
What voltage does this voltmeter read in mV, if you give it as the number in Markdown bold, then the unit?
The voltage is **240** mV
